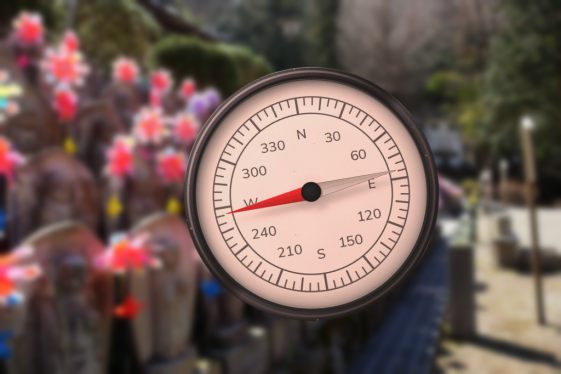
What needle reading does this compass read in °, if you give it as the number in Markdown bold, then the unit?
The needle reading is **265** °
